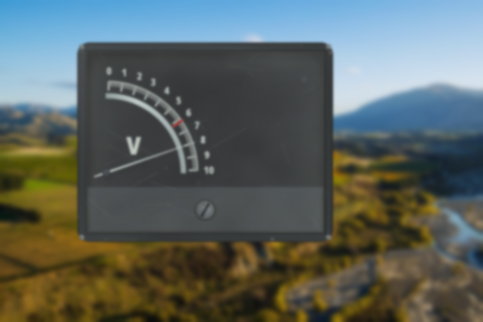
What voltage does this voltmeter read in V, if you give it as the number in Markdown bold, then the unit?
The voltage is **8** V
